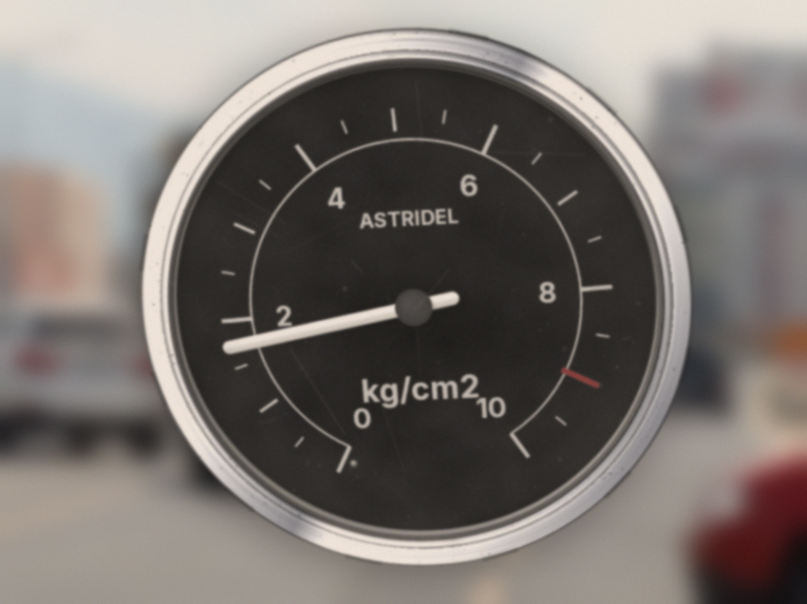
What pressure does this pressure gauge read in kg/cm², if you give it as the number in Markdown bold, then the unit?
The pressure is **1.75** kg/cm²
